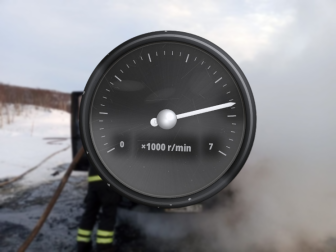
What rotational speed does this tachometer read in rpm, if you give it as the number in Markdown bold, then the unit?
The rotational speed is **5700** rpm
